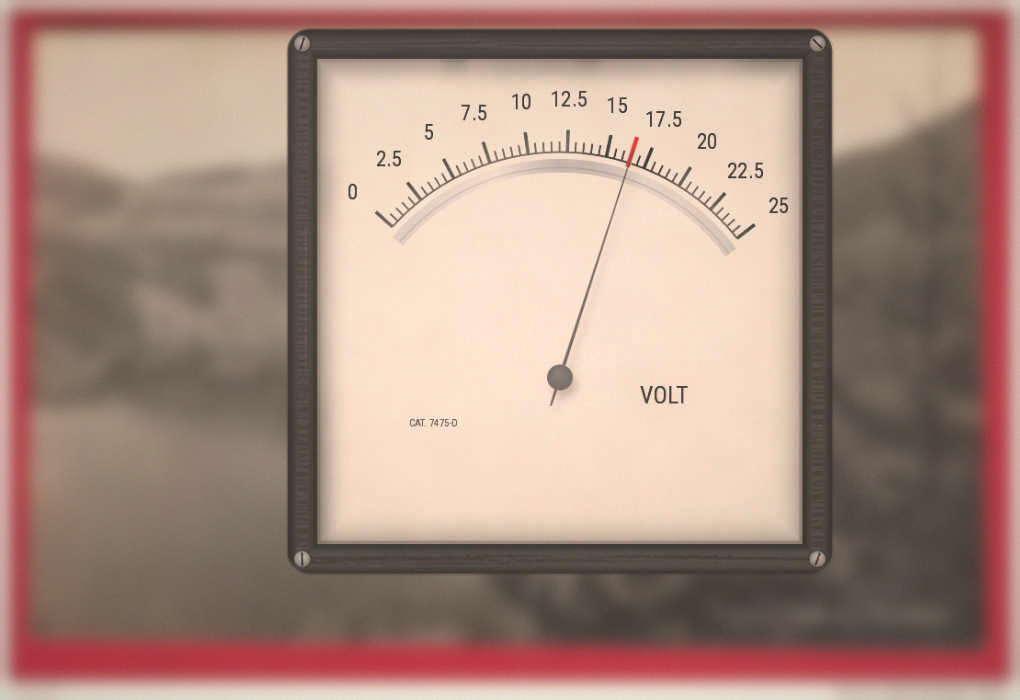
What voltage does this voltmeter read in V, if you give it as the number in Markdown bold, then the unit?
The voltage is **16.5** V
